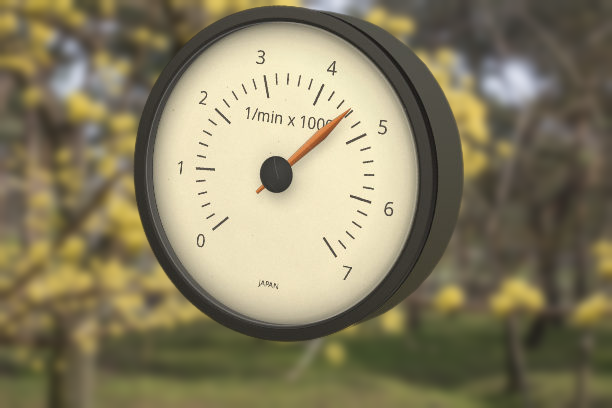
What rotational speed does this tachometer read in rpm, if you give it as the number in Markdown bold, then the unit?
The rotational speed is **4600** rpm
